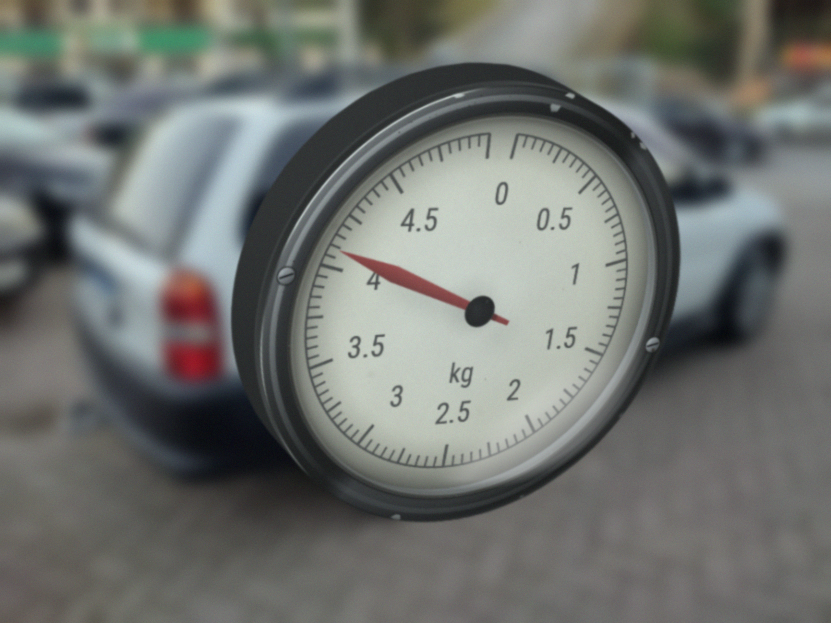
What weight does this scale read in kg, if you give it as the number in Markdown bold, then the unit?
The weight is **4.1** kg
